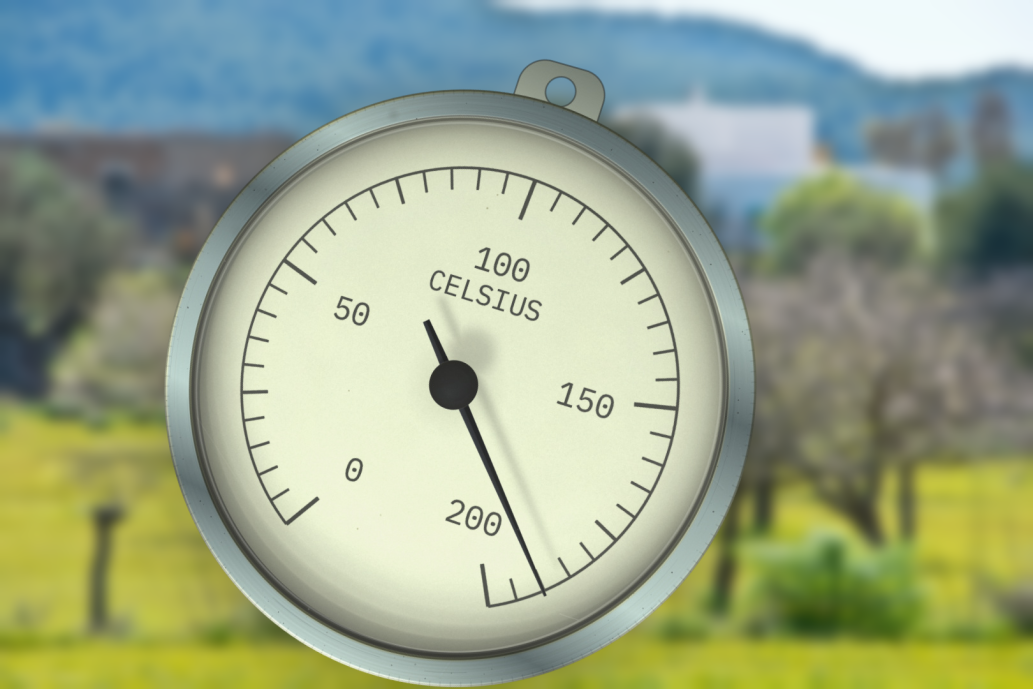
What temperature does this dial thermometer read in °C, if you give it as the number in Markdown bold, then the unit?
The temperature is **190** °C
